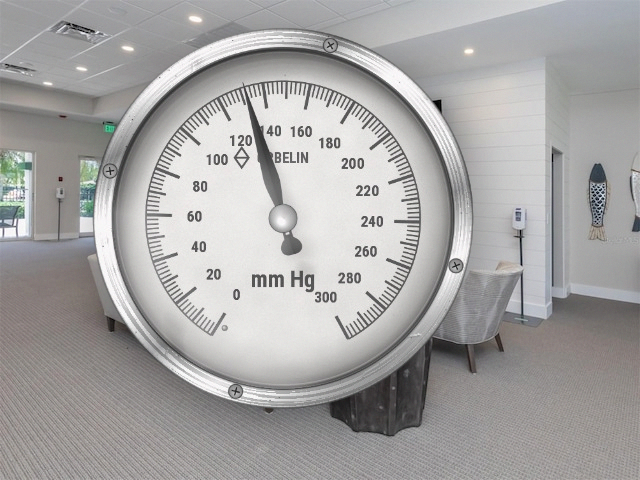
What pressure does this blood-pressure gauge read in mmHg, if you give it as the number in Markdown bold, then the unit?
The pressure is **132** mmHg
